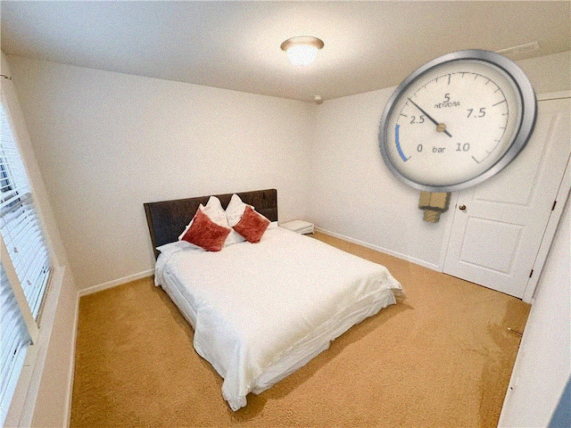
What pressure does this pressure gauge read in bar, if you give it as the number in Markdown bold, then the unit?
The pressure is **3.25** bar
